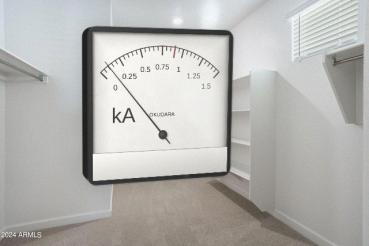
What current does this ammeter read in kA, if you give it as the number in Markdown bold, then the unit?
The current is **0.1** kA
